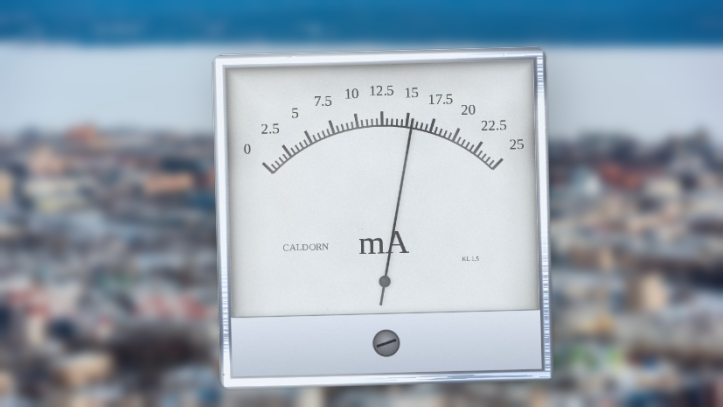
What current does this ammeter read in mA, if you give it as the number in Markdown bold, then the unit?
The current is **15.5** mA
